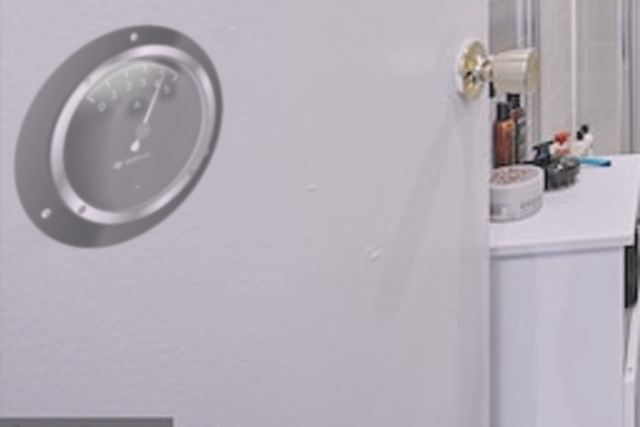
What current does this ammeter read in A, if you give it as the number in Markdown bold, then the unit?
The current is **4** A
